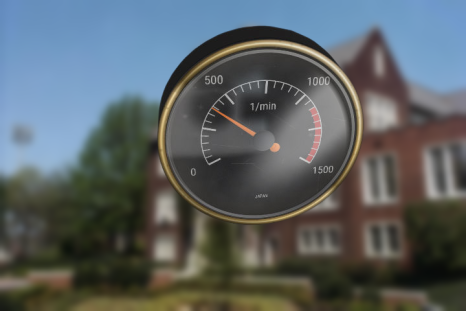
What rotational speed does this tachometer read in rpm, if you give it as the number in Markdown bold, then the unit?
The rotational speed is **400** rpm
